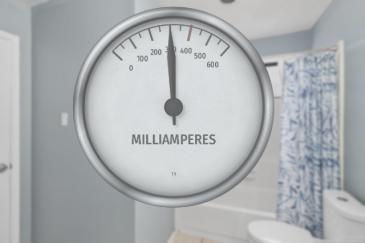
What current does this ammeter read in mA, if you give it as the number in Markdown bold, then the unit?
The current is **300** mA
